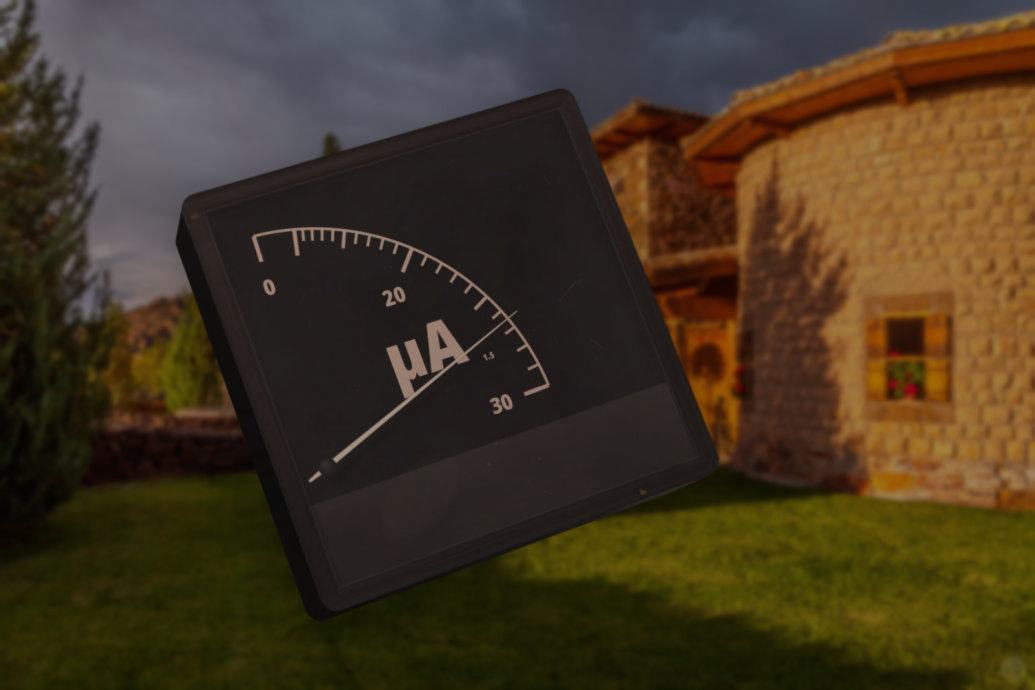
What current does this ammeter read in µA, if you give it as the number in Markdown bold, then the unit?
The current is **26.5** µA
